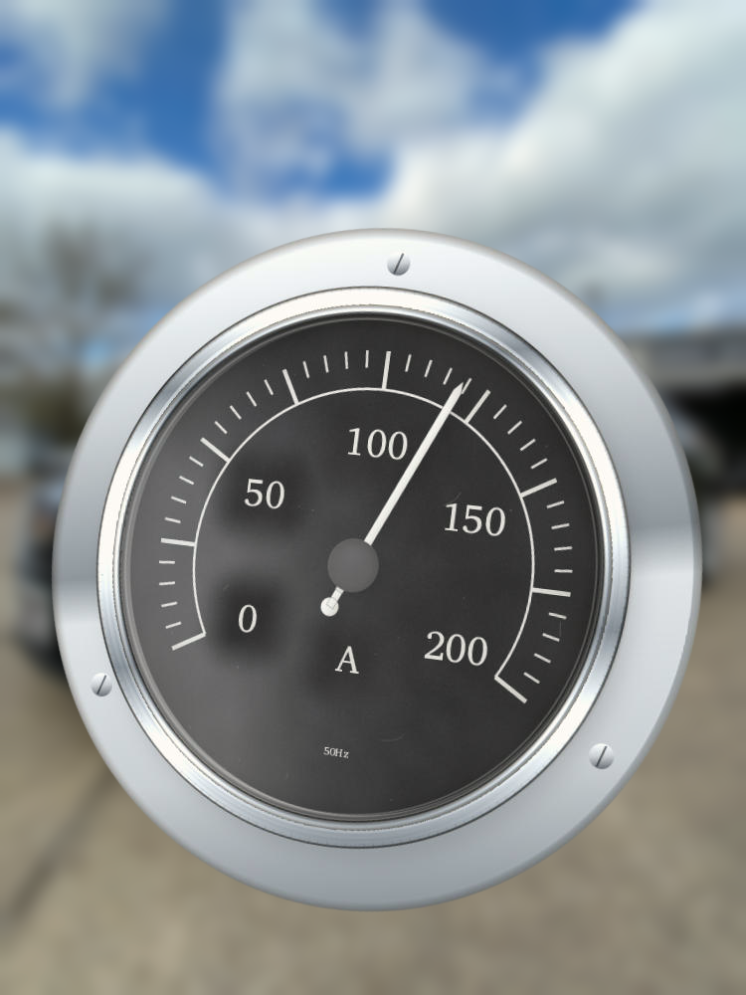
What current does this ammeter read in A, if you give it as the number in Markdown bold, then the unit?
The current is **120** A
